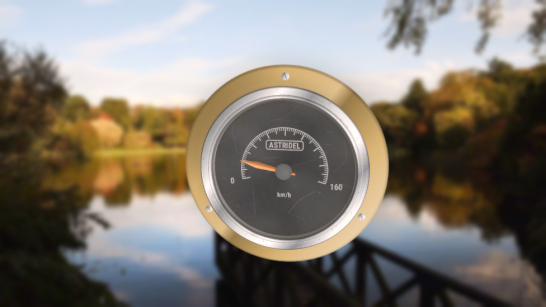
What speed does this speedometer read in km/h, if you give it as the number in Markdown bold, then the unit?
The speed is **20** km/h
